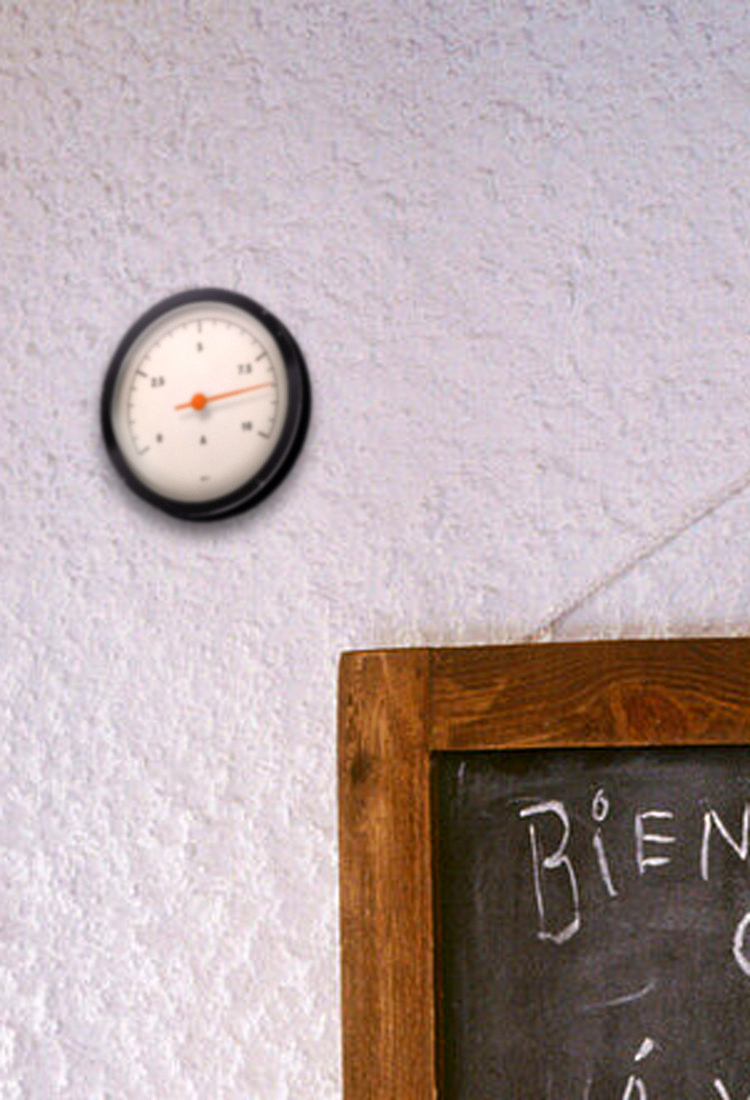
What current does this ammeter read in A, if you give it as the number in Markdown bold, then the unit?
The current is **8.5** A
